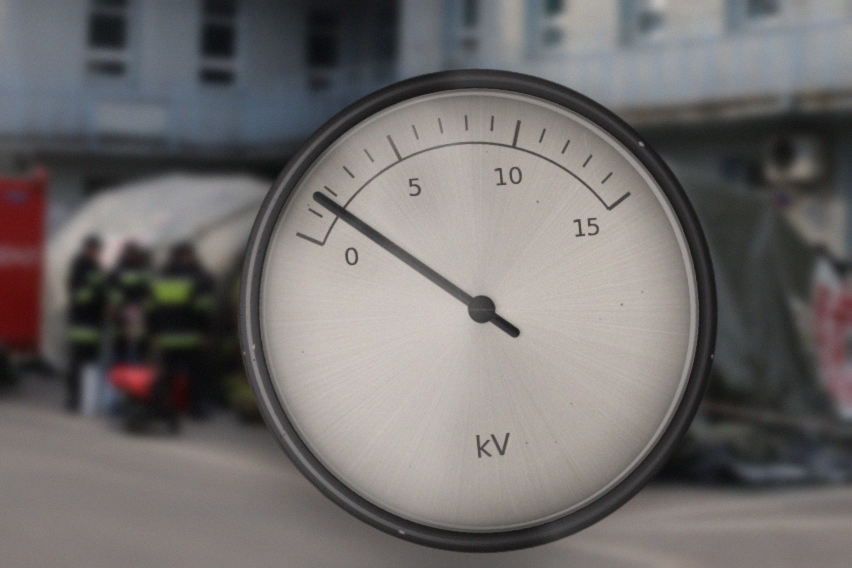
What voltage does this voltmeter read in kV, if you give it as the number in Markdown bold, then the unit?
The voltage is **1.5** kV
